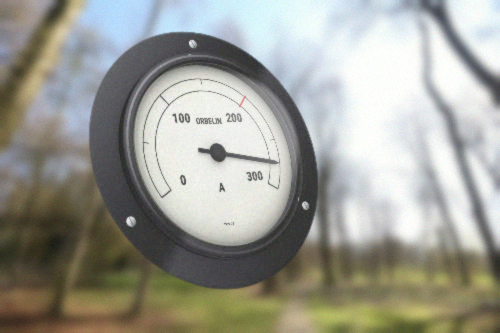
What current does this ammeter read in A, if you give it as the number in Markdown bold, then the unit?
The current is **275** A
